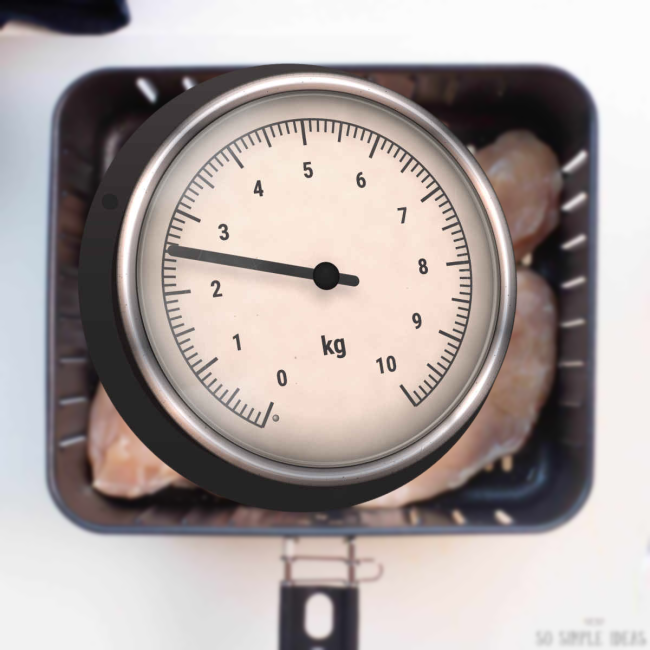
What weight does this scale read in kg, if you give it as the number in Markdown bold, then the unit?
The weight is **2.5** kg
